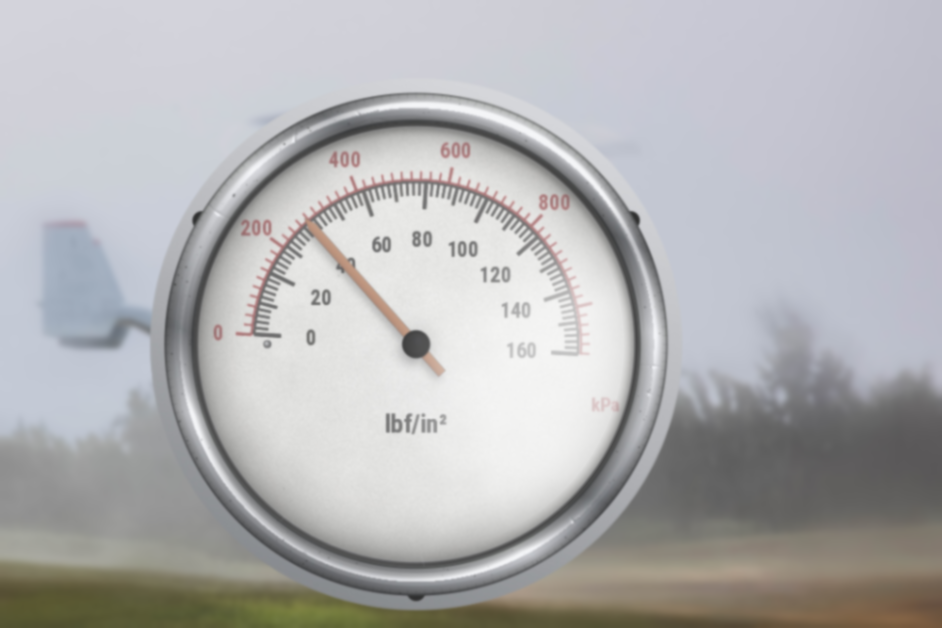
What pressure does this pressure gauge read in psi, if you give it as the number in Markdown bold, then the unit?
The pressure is **40** psi
